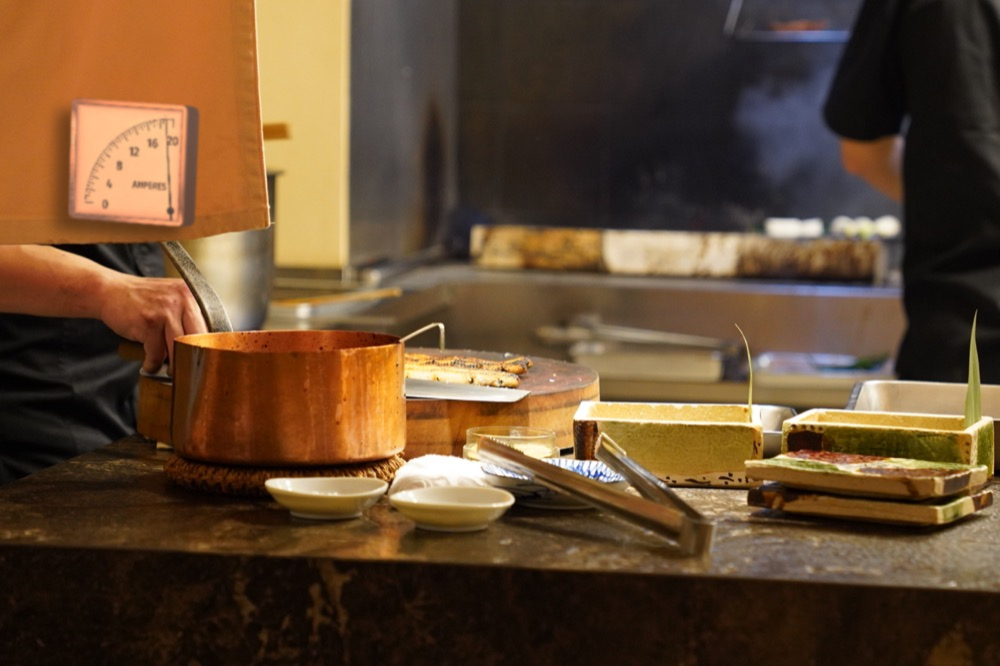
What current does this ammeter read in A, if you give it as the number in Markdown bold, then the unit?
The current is **19** A
